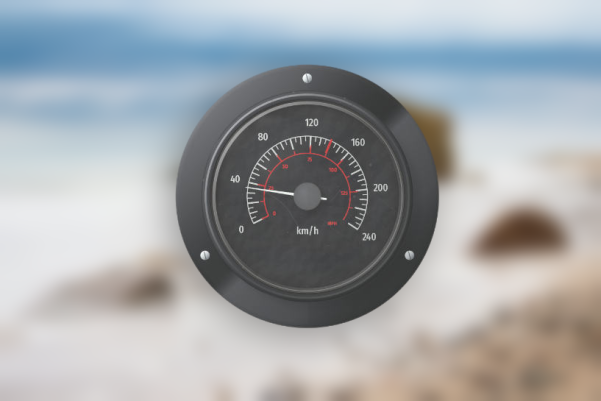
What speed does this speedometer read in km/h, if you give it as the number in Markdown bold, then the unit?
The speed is **35** km/h
